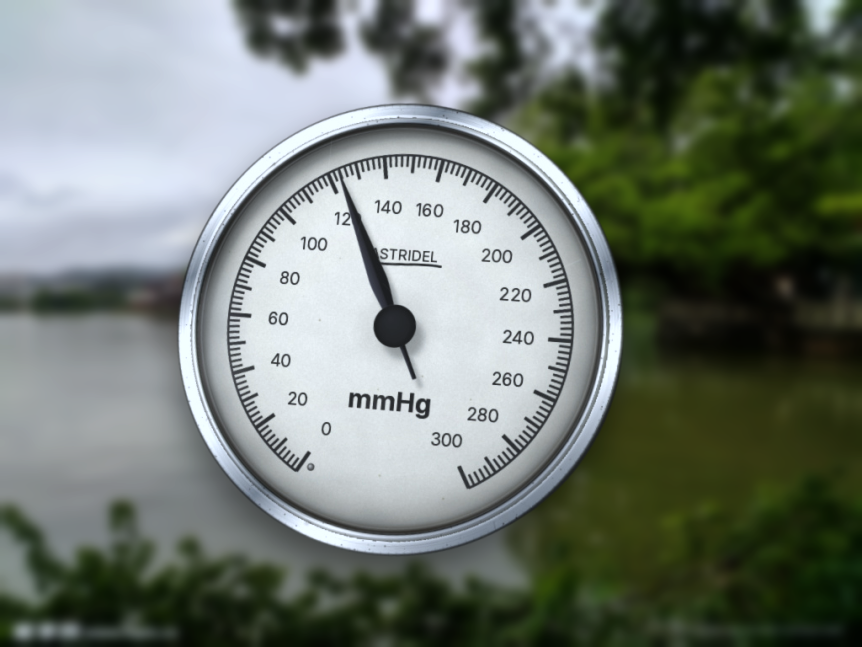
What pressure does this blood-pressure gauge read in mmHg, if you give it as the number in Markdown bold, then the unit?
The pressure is **124** mmHg
